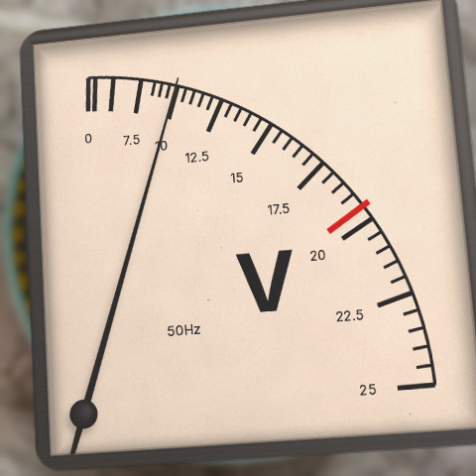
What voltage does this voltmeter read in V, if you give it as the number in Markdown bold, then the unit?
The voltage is **10** V
